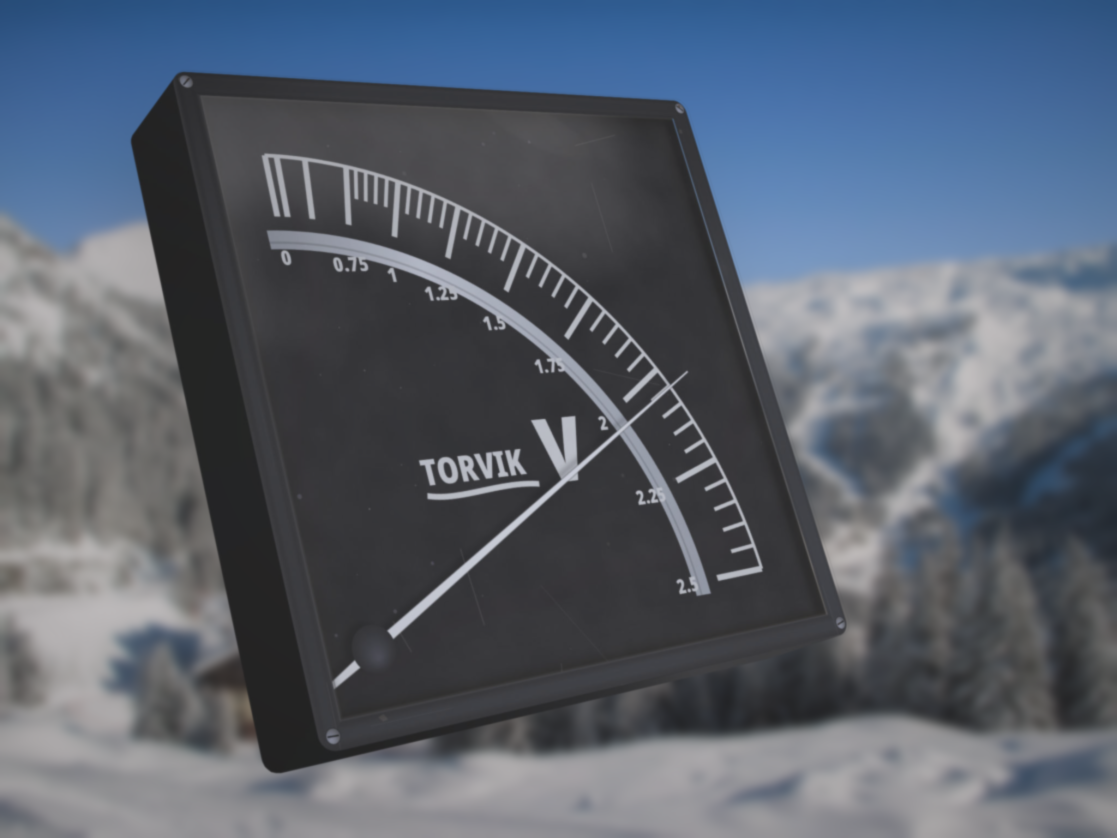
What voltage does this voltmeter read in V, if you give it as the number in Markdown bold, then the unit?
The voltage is **2.05** V
